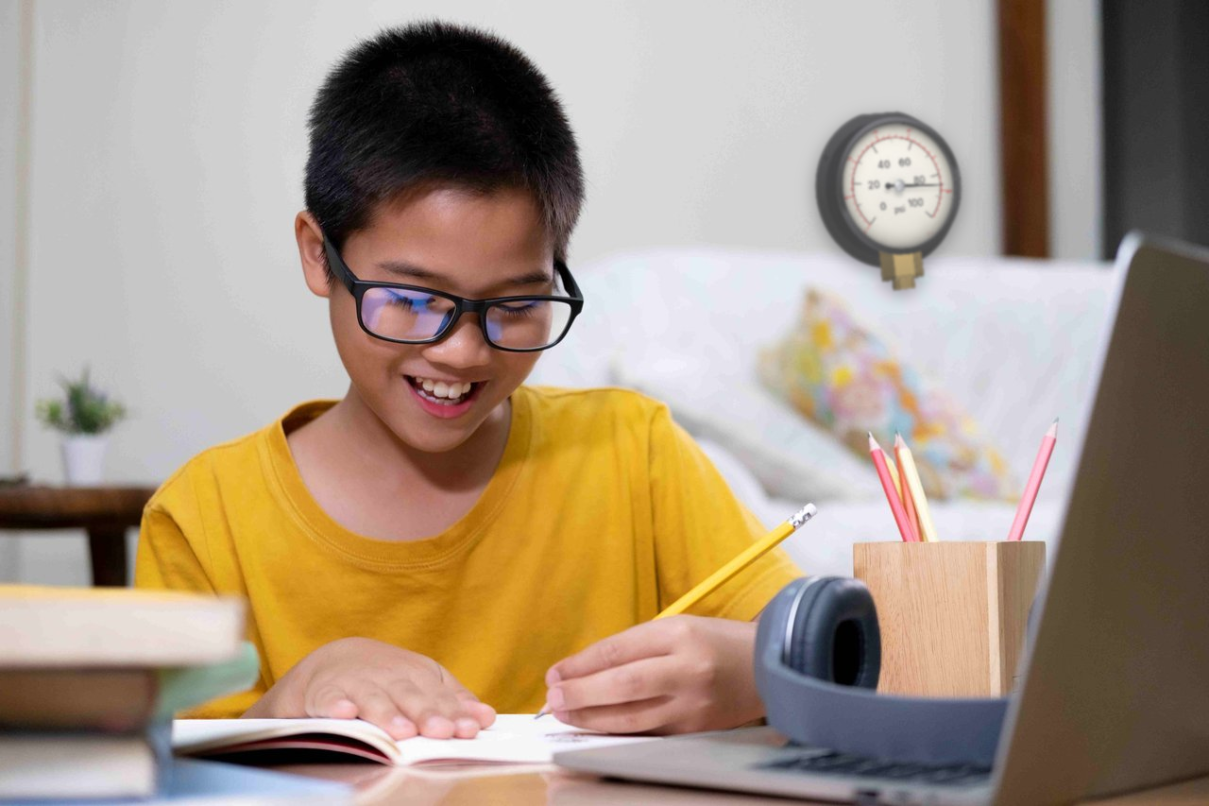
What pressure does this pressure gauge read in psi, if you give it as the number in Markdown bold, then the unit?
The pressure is **85** psi
